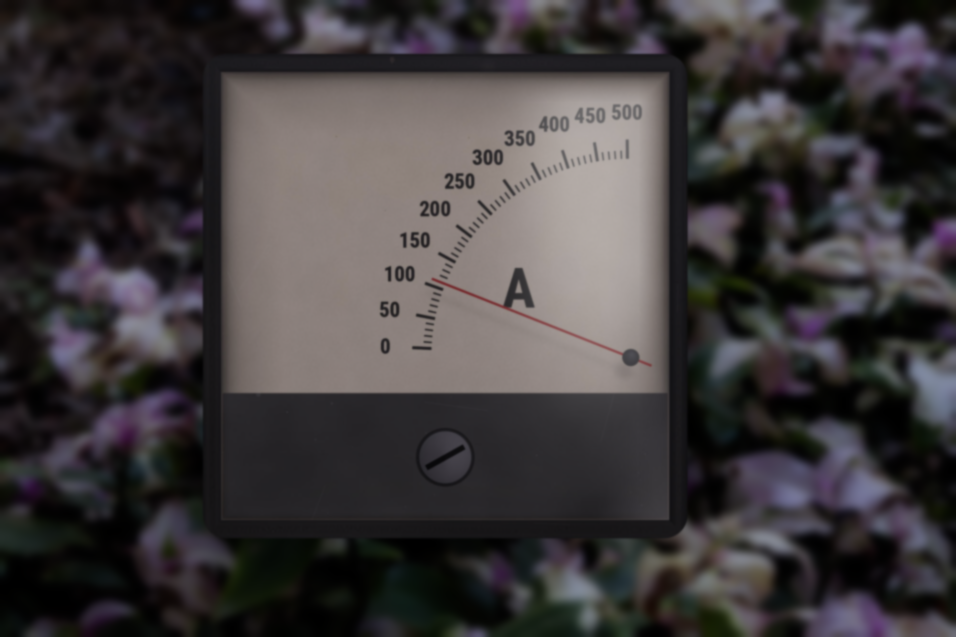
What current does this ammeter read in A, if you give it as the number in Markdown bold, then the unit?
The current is **110** A
